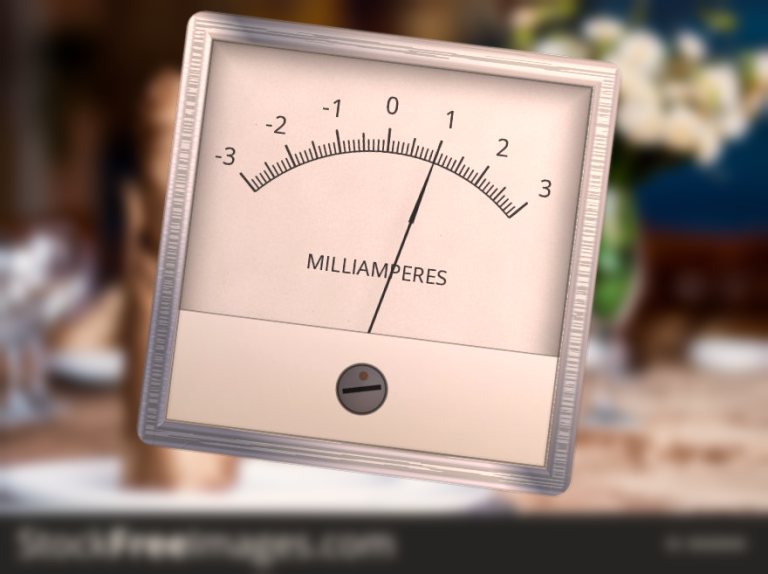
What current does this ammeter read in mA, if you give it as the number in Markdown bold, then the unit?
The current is **1** mA
